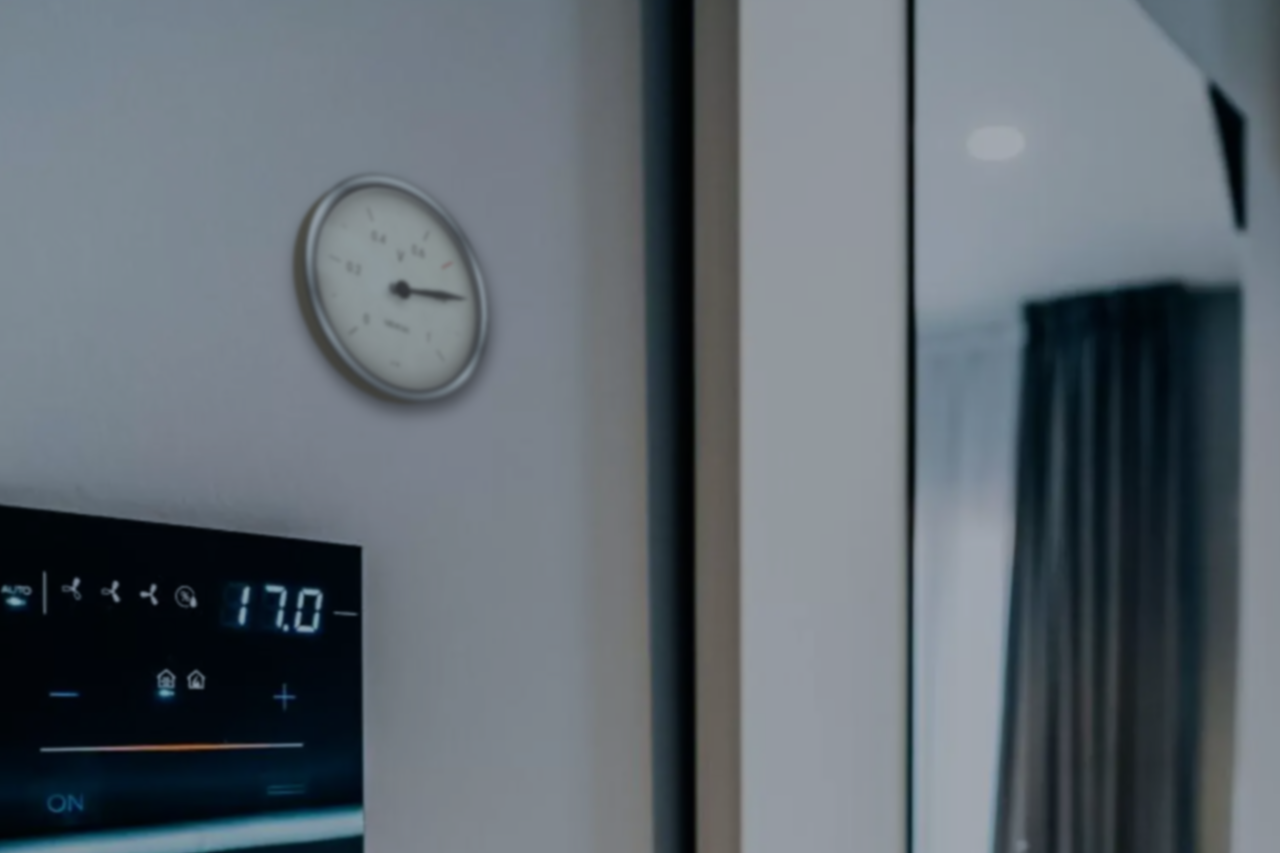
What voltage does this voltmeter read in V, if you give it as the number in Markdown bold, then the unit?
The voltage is **0.8** V
